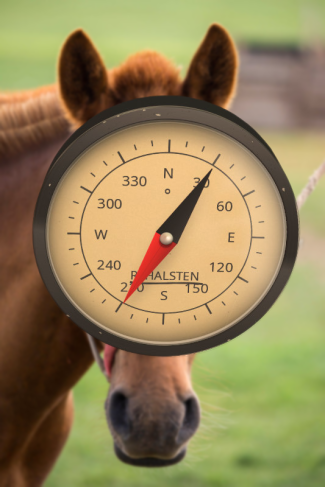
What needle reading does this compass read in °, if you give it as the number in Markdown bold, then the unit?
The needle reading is **210** °
